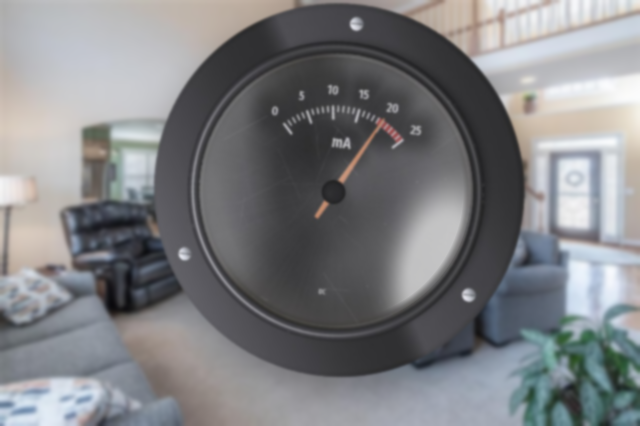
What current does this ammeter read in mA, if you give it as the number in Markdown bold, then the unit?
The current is **20** mA
